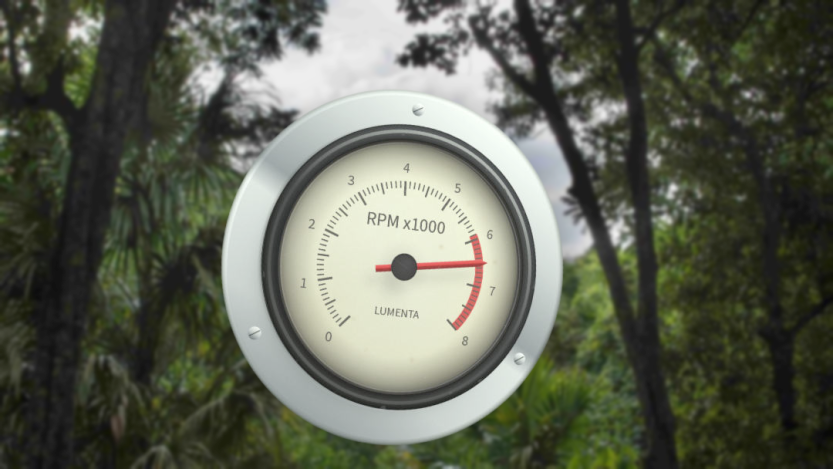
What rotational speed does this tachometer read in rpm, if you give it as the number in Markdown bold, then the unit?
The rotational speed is **6500** rpm
